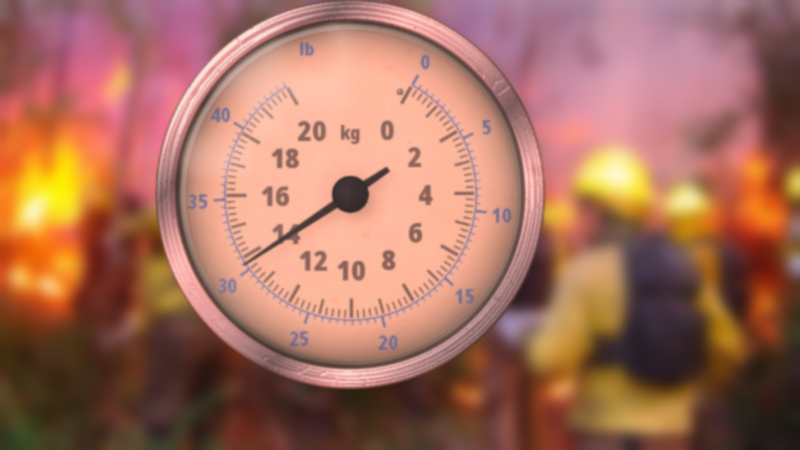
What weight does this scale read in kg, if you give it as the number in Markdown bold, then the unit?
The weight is **13.8** kg
